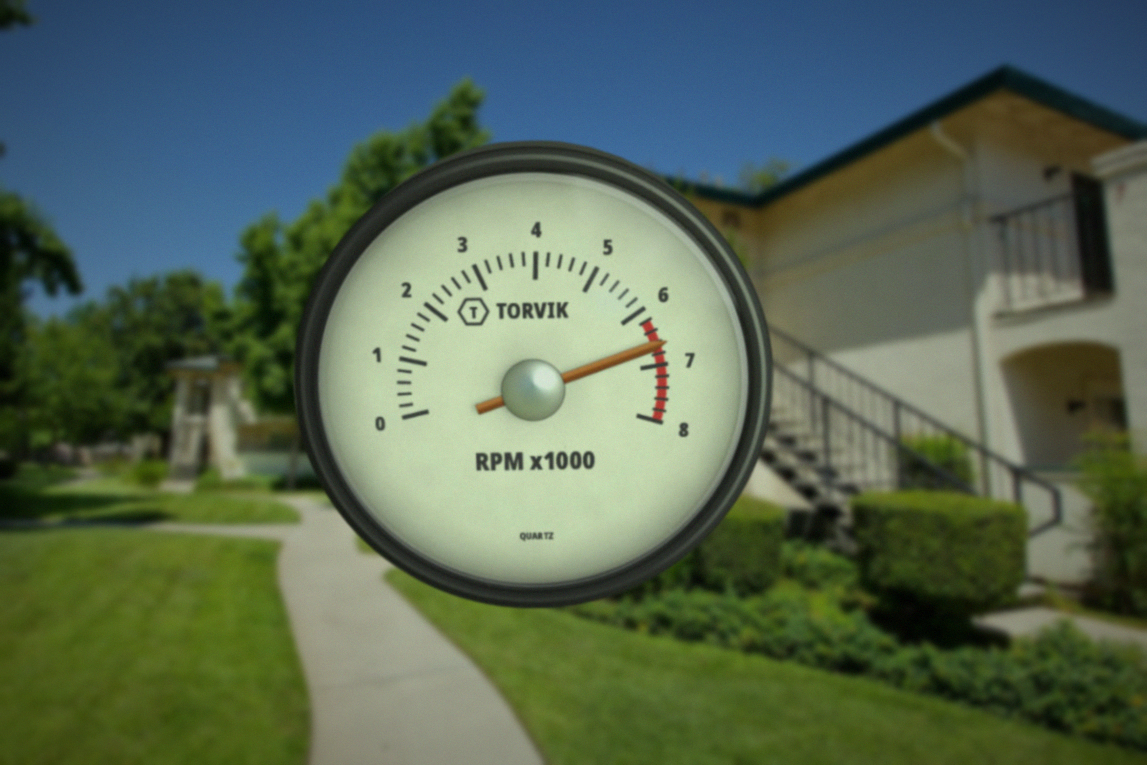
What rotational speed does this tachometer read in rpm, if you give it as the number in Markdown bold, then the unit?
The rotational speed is **6600** rpm
